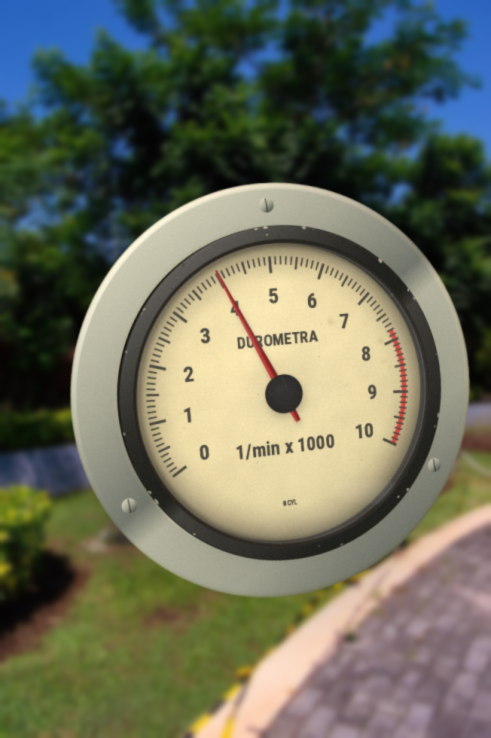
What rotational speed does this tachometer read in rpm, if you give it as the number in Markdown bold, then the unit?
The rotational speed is **4000** rpm
